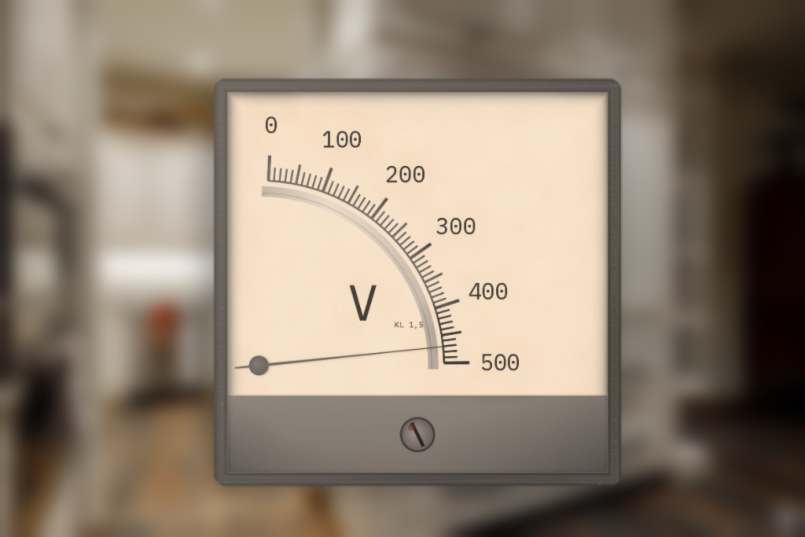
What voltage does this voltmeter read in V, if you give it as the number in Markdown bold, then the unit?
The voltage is **470** V
